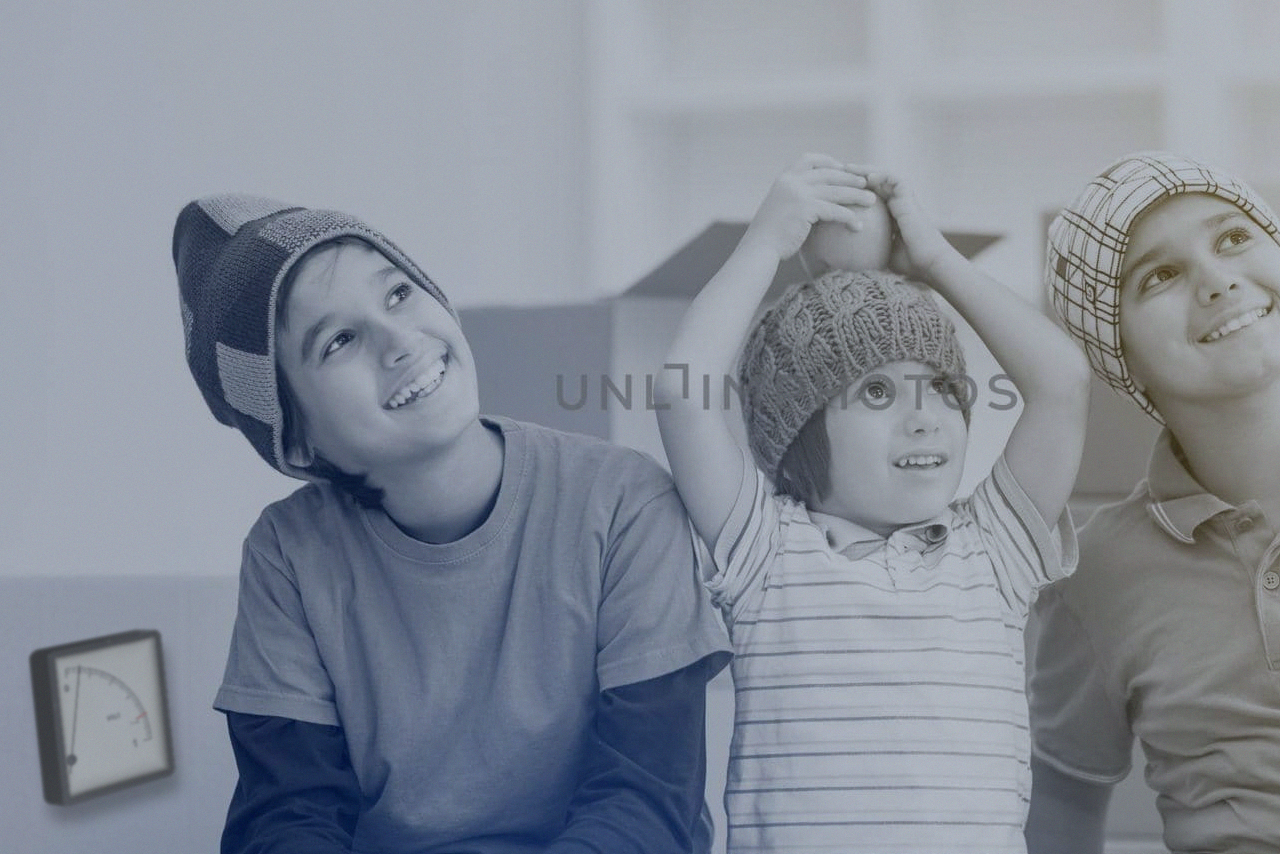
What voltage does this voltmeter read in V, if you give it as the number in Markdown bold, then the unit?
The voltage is **0.1** V
